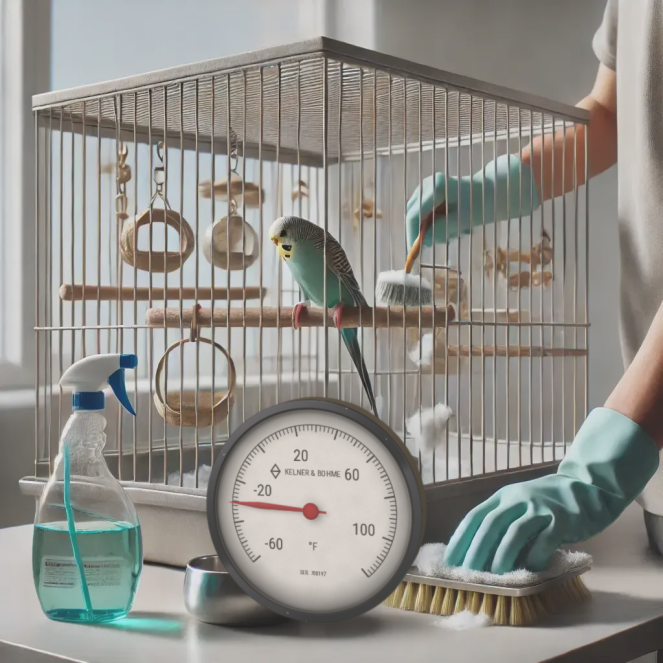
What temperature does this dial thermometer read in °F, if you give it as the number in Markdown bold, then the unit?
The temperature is **-30** °F
